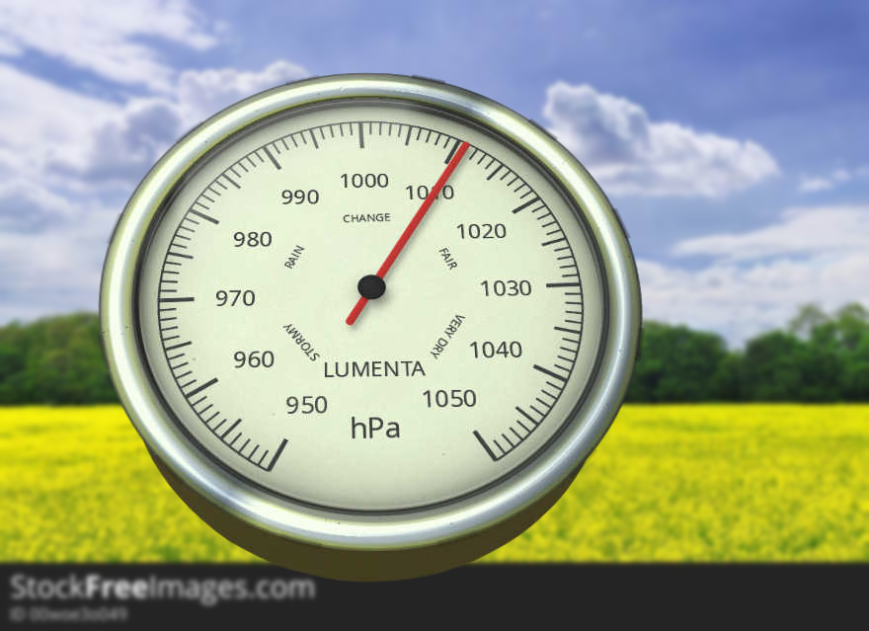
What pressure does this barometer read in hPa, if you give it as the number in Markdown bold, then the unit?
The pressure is **1011** hPa
